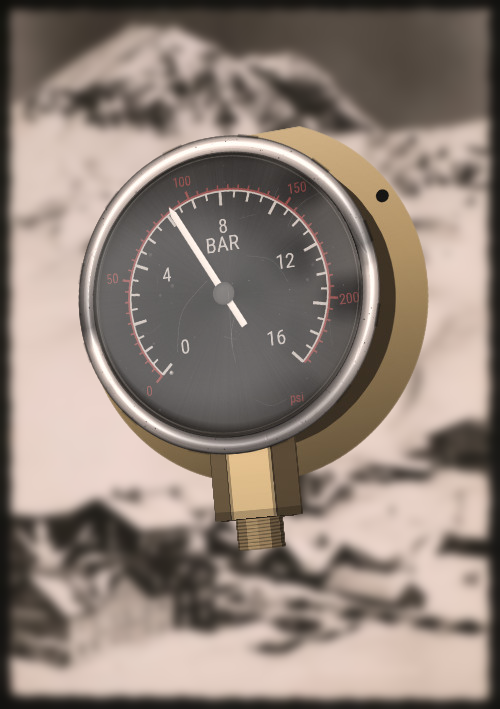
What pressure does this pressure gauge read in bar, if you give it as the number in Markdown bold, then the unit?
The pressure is **6.25** bar
